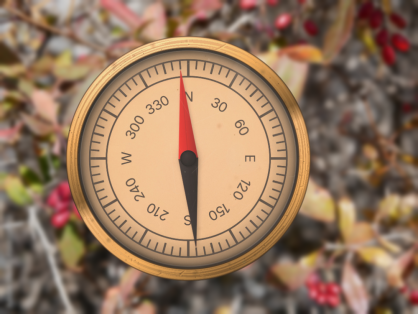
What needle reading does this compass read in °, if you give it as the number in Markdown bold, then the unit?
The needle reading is **355** °
